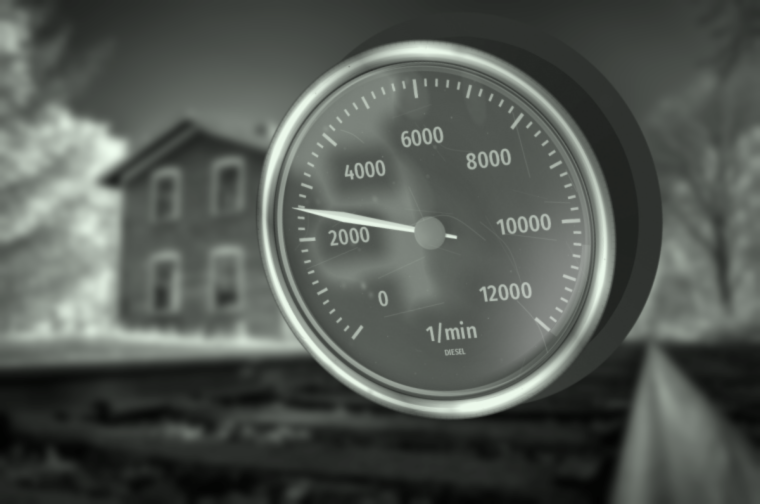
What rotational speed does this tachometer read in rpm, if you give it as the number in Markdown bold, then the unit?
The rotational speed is **2600** rpm
